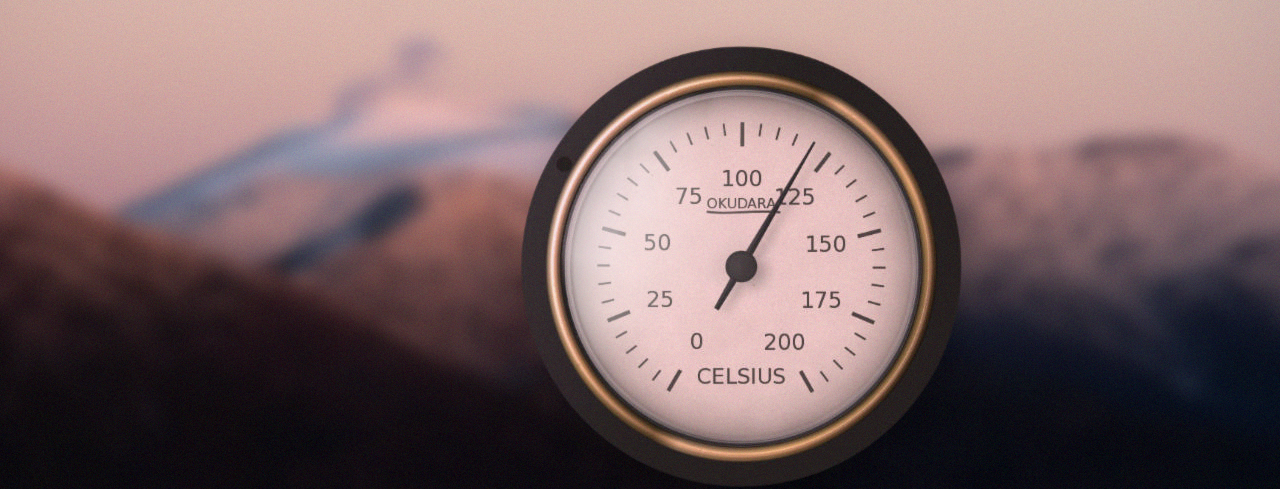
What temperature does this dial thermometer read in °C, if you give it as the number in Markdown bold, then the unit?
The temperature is **120** °C
